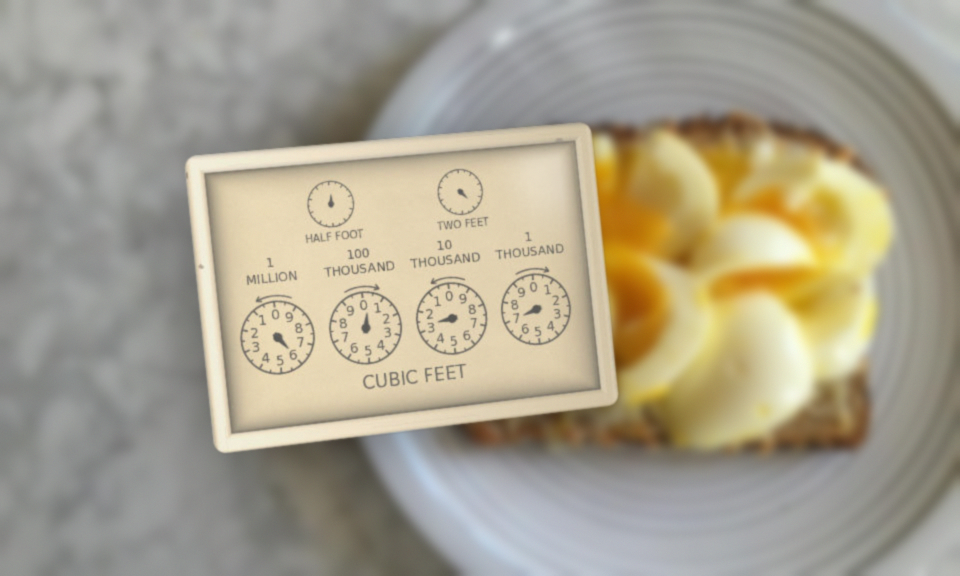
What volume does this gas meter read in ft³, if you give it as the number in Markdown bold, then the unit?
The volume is **602700** ft³
